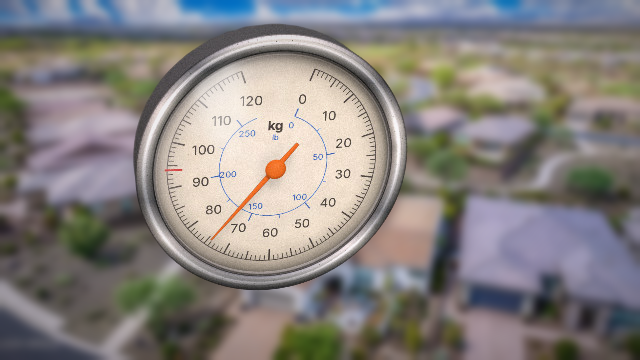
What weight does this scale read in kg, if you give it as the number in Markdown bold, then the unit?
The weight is **75** kg
